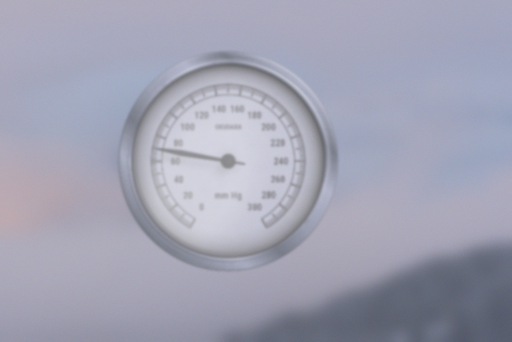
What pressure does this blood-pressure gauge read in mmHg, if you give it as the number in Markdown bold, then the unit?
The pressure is **70** mmHg
